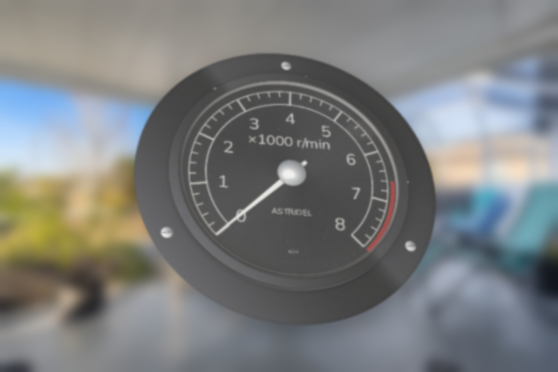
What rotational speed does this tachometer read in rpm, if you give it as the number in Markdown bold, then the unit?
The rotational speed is **0** rpm
